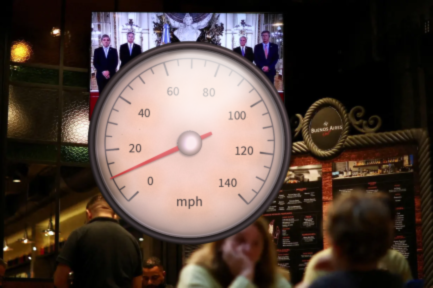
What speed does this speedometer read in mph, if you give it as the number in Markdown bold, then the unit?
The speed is **10** mph
